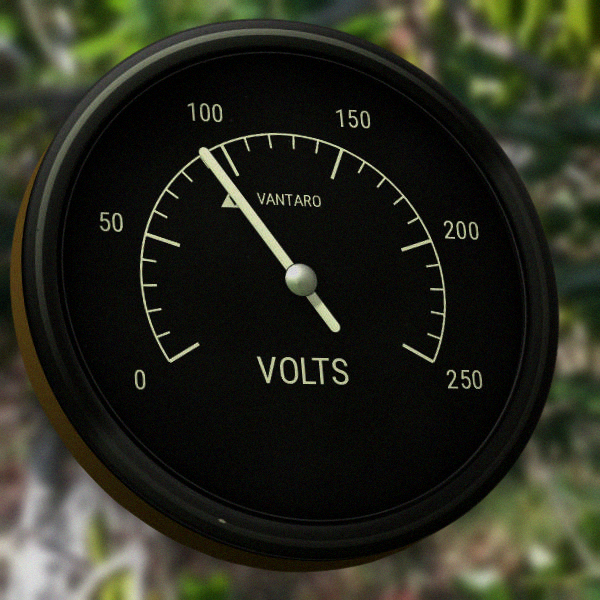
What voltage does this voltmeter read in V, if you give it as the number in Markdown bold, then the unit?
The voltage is **90** V
